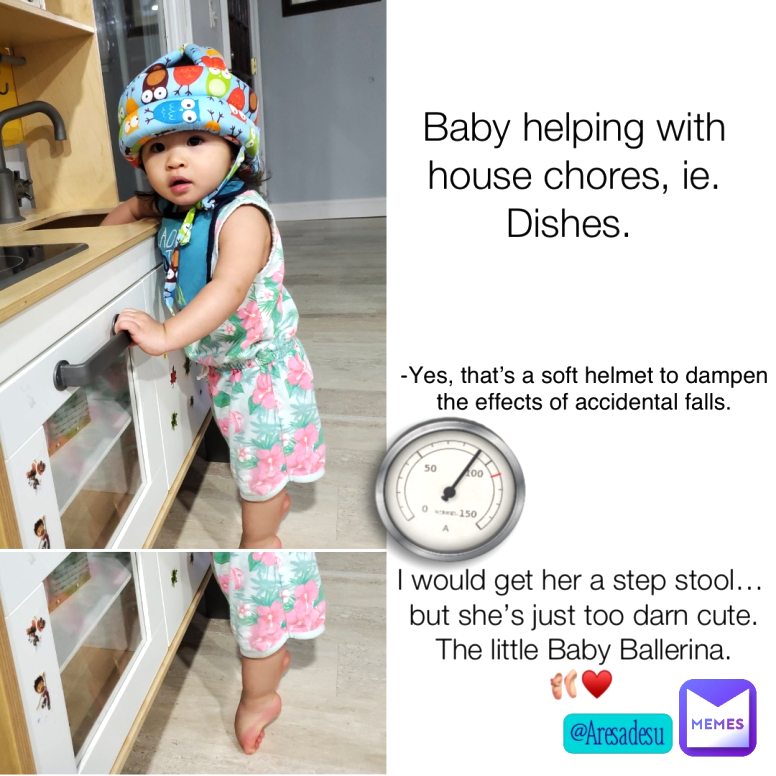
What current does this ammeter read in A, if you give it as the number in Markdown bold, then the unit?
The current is **90** A
